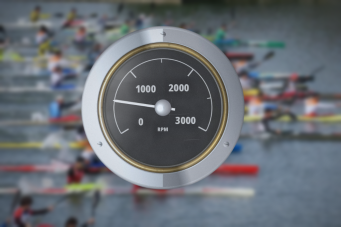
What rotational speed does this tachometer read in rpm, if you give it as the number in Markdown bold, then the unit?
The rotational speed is **500** rpm
